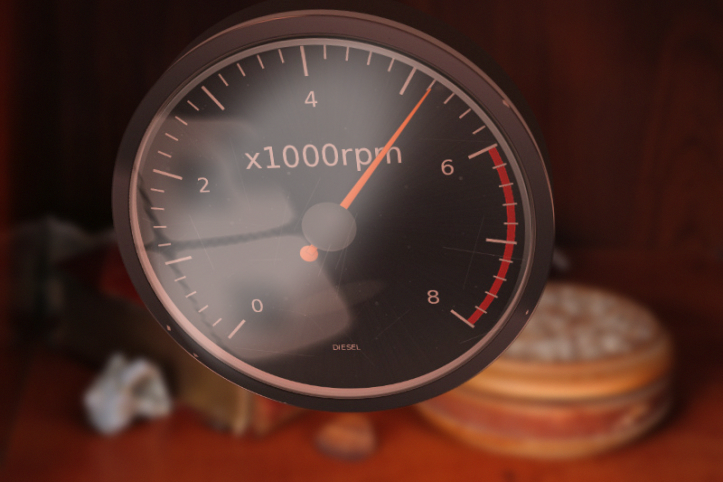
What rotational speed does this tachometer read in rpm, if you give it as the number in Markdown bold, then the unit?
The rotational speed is **5200** rpm
